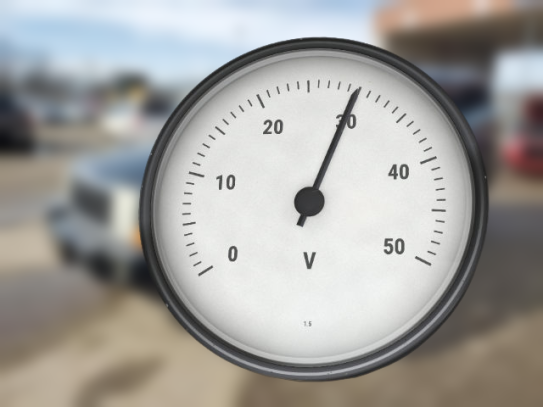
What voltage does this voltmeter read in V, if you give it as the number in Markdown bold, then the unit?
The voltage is **30** V
